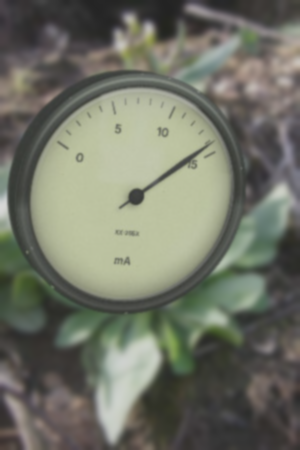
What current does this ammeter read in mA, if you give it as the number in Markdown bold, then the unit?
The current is **14** mA
